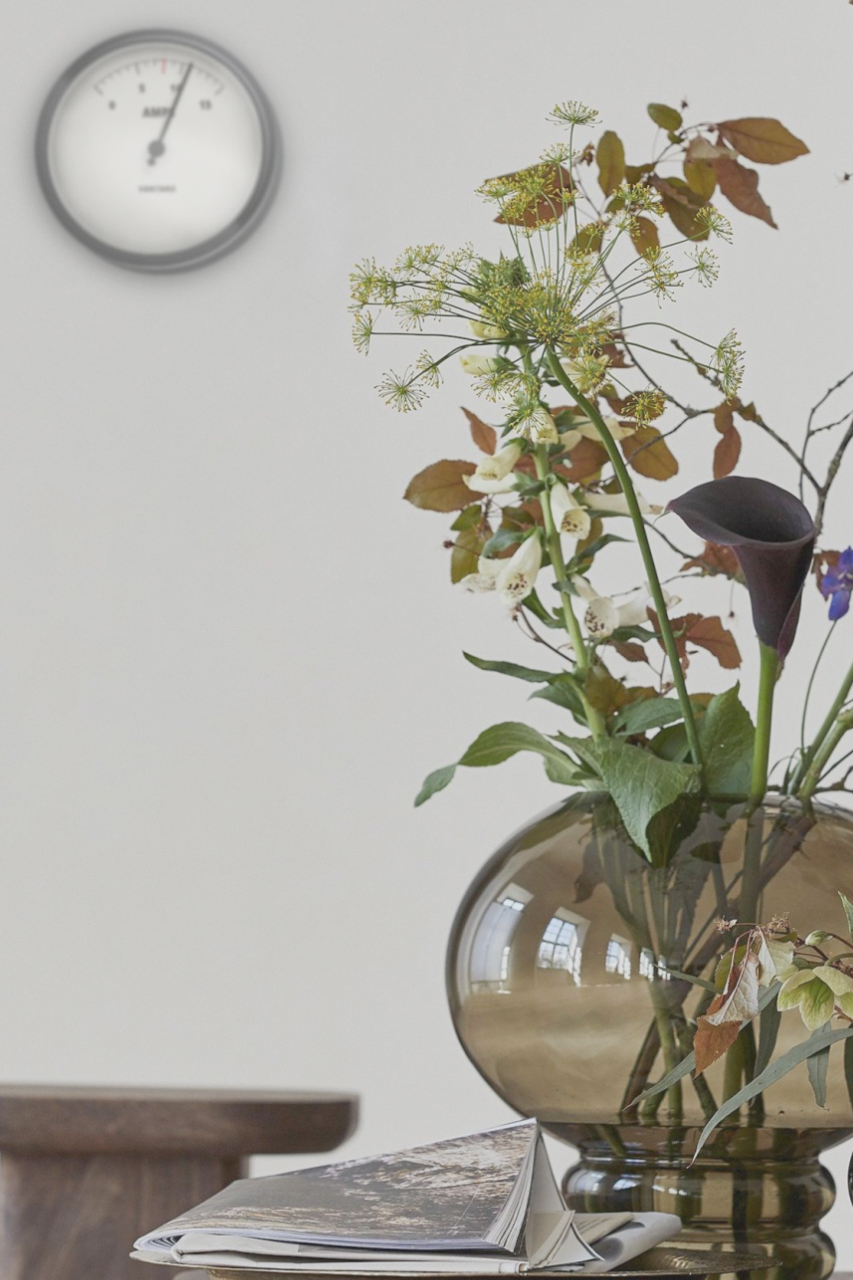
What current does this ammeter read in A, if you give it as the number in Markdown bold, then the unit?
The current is **11** A
